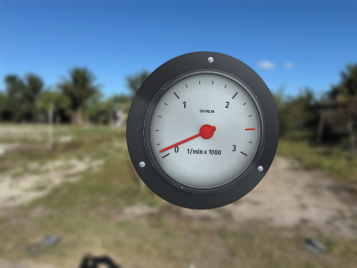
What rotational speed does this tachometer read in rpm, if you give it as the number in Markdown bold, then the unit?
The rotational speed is **100** rpm
